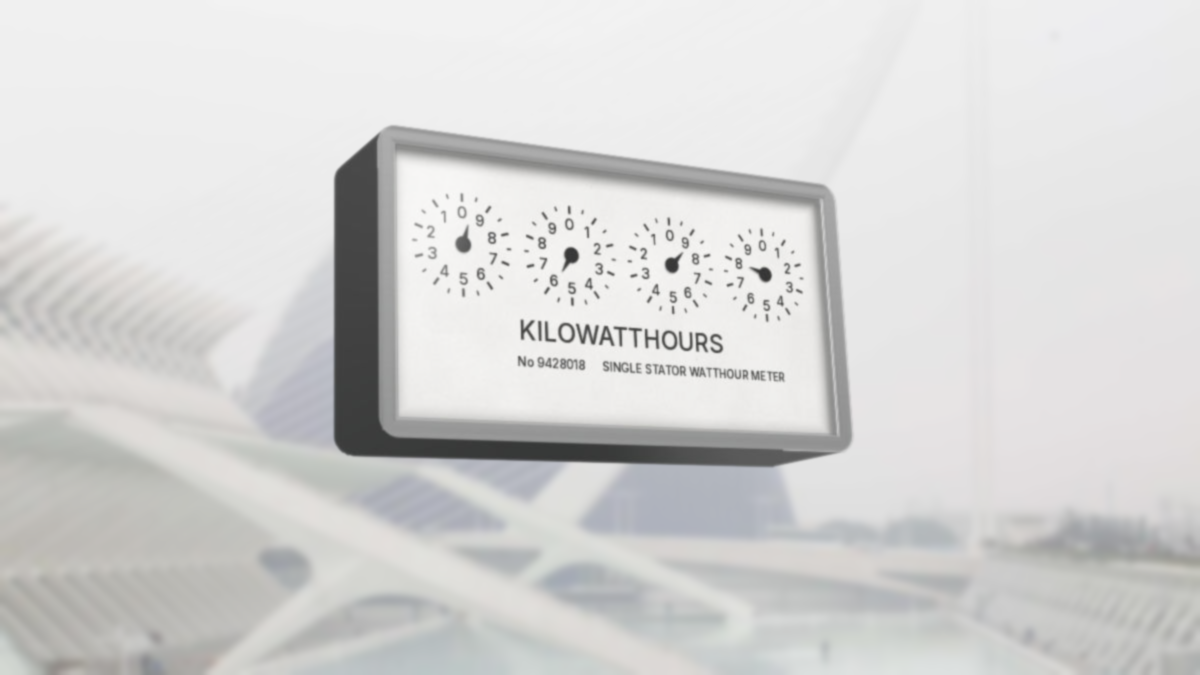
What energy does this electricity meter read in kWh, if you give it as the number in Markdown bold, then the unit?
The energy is **9588** kWh
